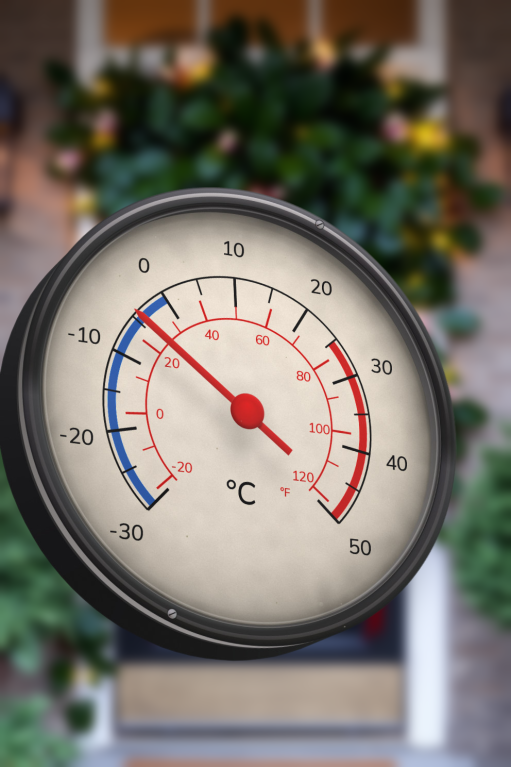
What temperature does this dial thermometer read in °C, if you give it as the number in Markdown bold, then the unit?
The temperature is **-5** °C
